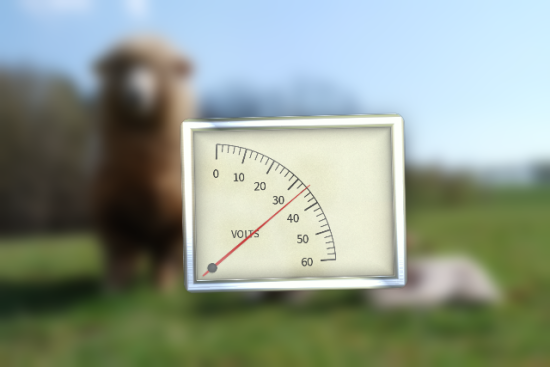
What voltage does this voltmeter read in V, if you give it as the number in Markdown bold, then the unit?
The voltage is **34** V
